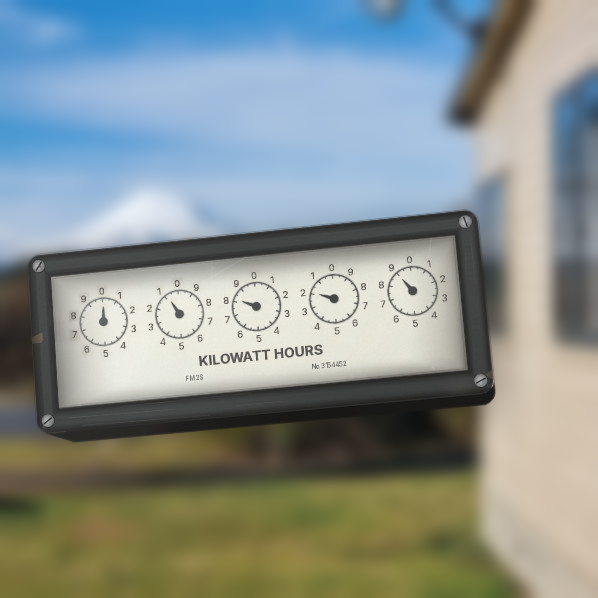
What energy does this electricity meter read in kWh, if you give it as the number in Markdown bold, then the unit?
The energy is **819** kWh
